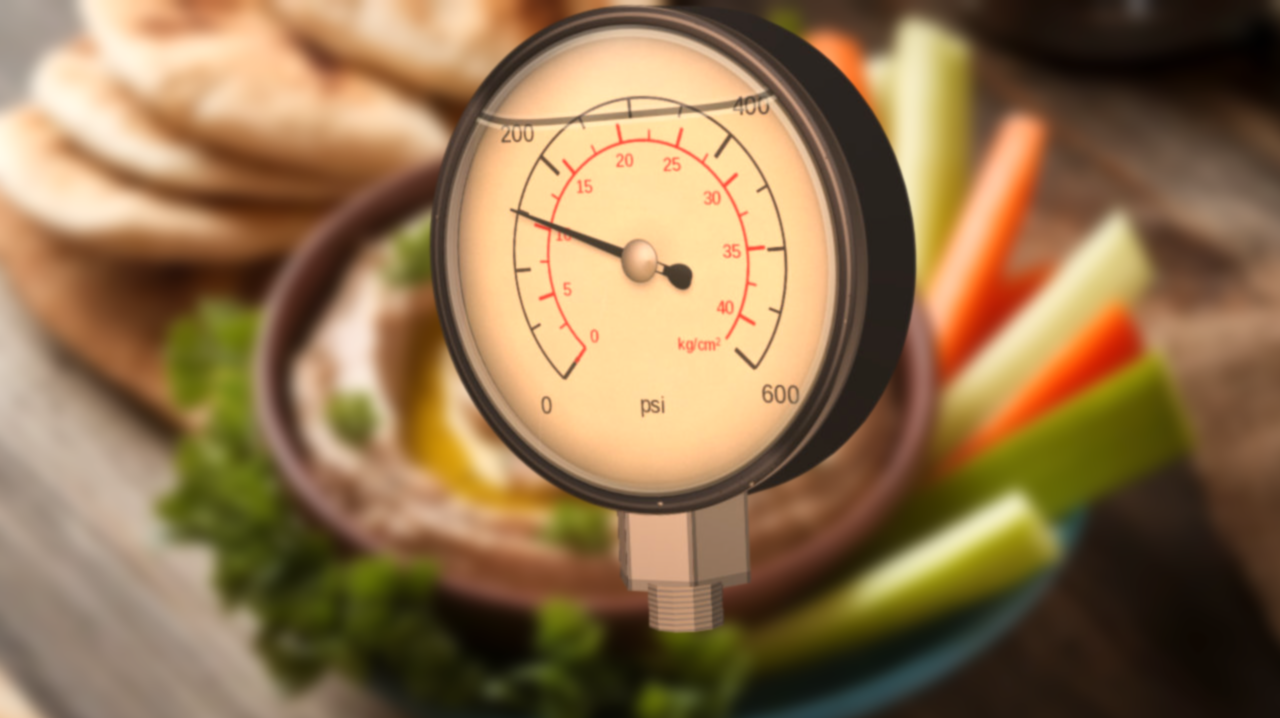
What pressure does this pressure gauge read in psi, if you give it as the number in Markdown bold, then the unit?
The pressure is **150** psi
